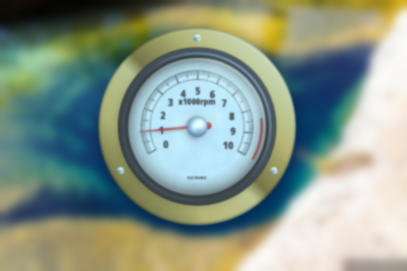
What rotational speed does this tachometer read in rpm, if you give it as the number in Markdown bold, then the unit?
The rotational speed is **1000** rpm
